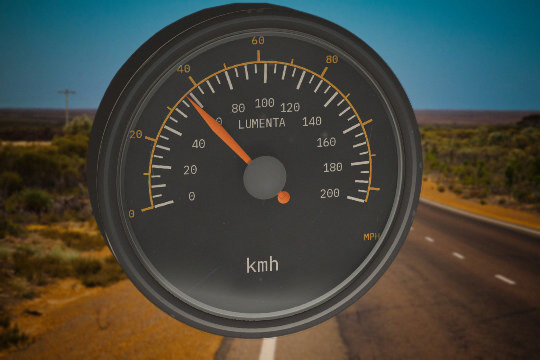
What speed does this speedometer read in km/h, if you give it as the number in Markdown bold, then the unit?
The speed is **57.5** km/h
